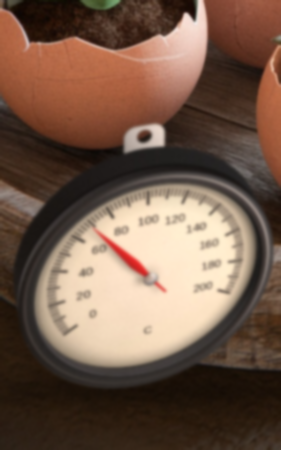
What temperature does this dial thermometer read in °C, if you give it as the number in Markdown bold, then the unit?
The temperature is **70** °C
